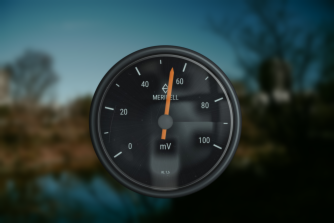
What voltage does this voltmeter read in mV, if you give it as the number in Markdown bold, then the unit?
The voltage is **55** mV
